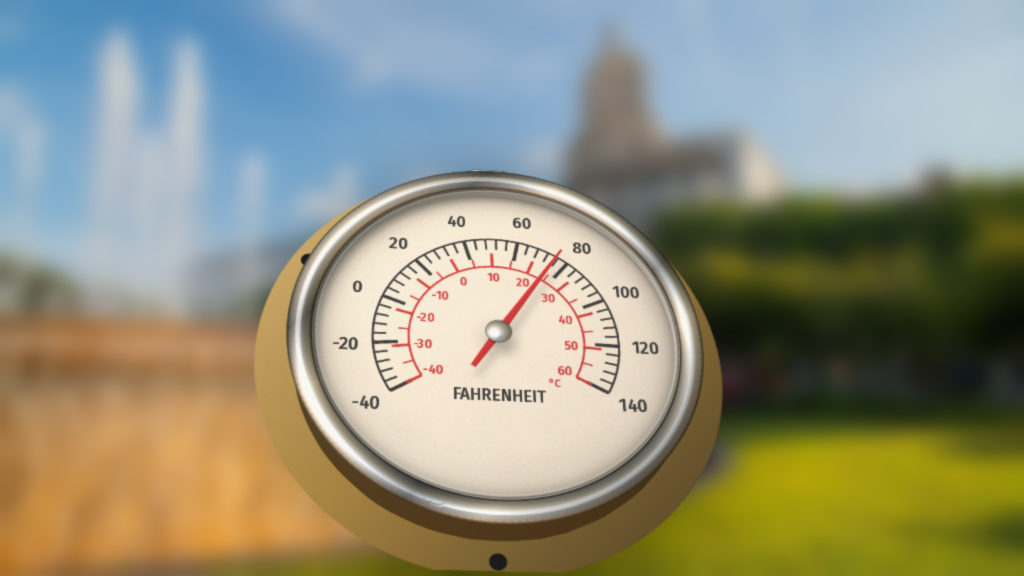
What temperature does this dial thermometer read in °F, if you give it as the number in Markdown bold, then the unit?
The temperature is **76** °F
